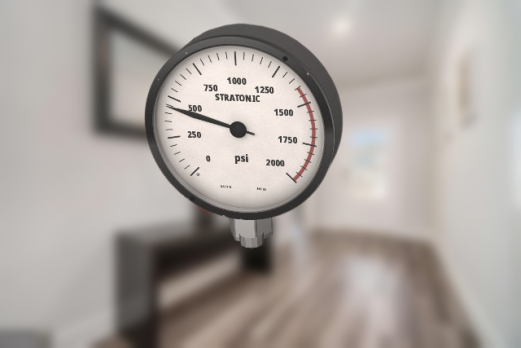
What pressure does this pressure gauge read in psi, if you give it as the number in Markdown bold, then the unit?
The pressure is **450** psi
